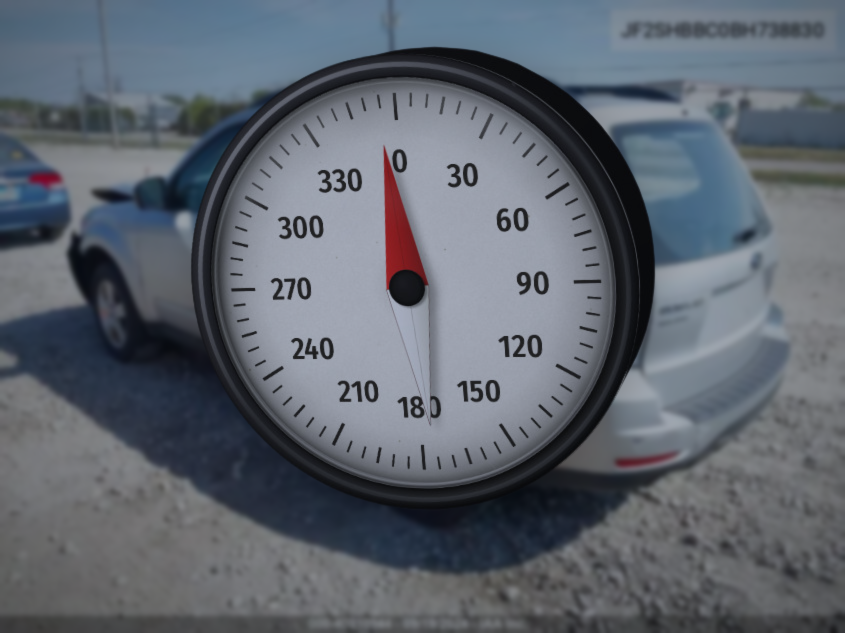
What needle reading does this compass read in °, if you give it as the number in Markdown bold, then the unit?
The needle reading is **355** °
